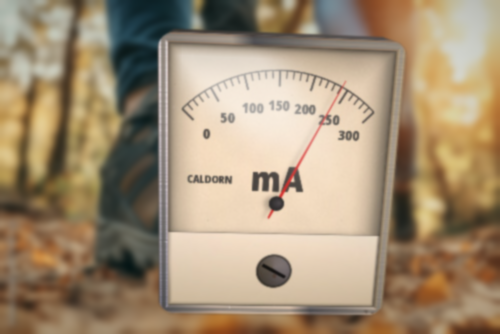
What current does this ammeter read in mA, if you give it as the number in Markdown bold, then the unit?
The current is **240** mA
